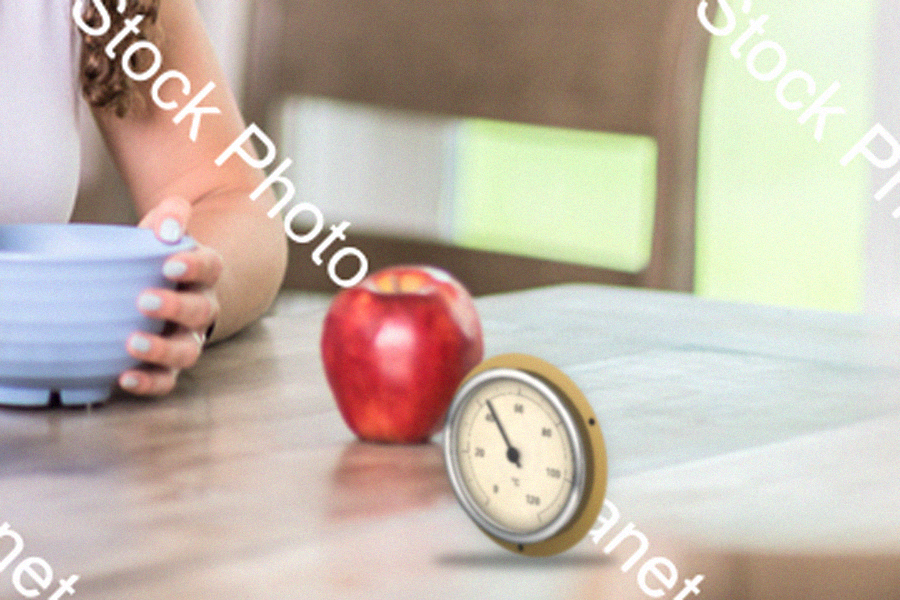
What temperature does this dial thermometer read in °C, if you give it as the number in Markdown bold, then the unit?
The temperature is **45** °C
